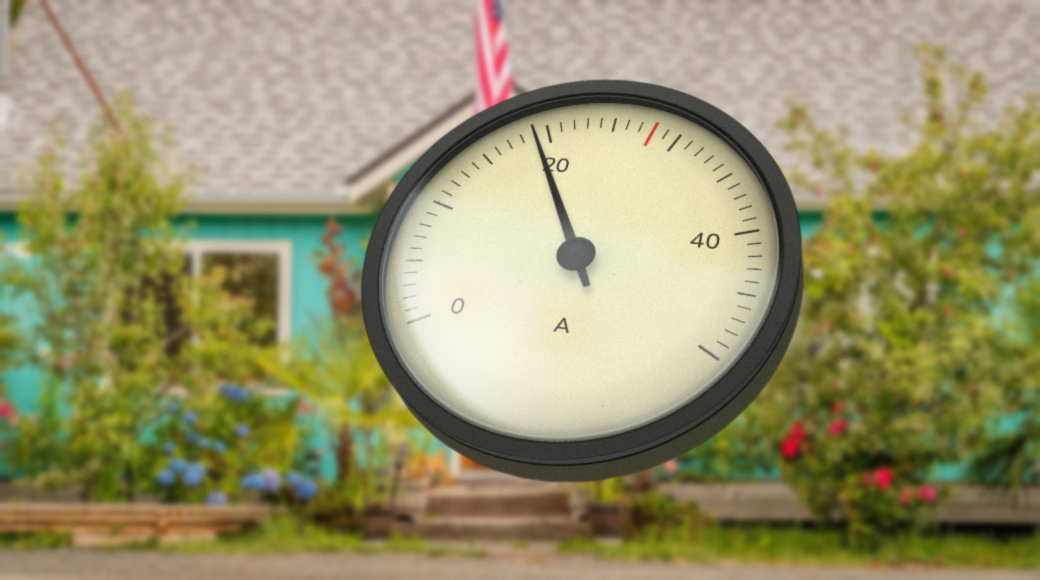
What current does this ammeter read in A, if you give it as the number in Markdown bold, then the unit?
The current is **19** A
